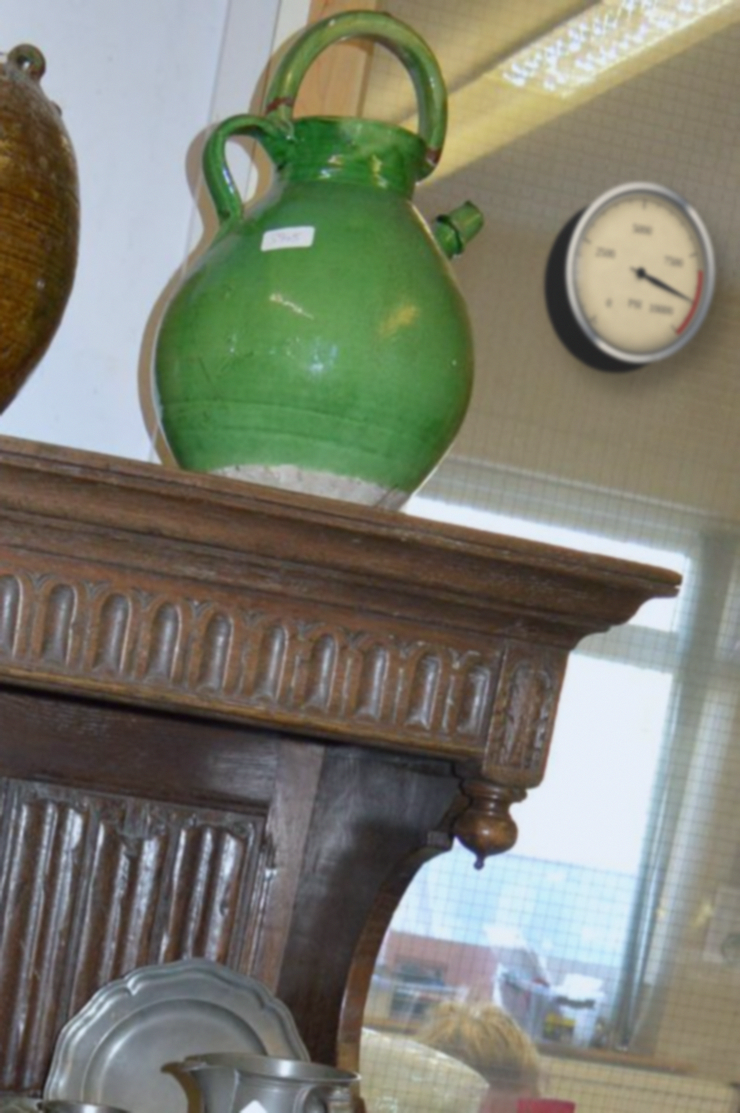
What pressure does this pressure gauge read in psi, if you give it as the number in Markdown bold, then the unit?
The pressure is **9000** psi
